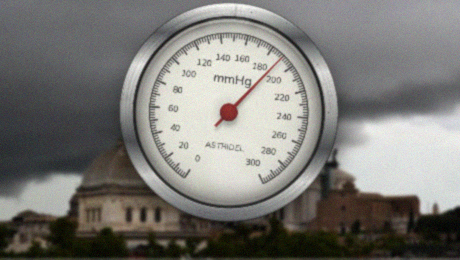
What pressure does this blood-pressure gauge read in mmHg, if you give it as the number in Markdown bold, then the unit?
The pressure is **190** mmHg
